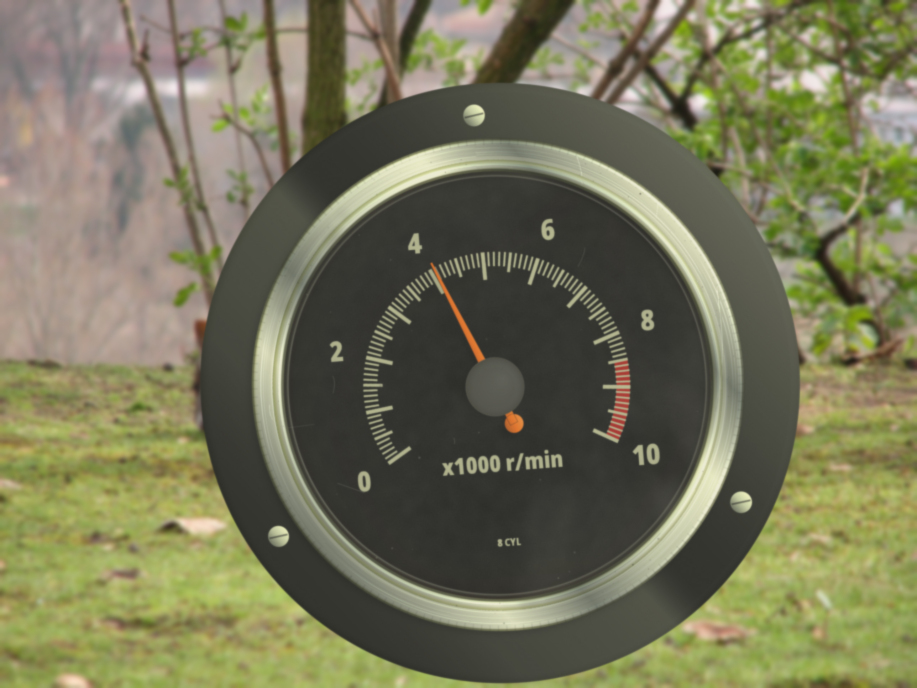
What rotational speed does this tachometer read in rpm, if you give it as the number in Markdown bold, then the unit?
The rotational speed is **4100** rpm
